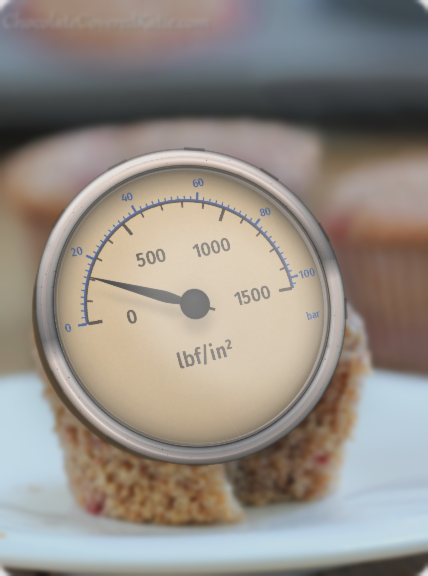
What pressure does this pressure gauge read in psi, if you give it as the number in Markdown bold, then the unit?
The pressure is **200** psi
